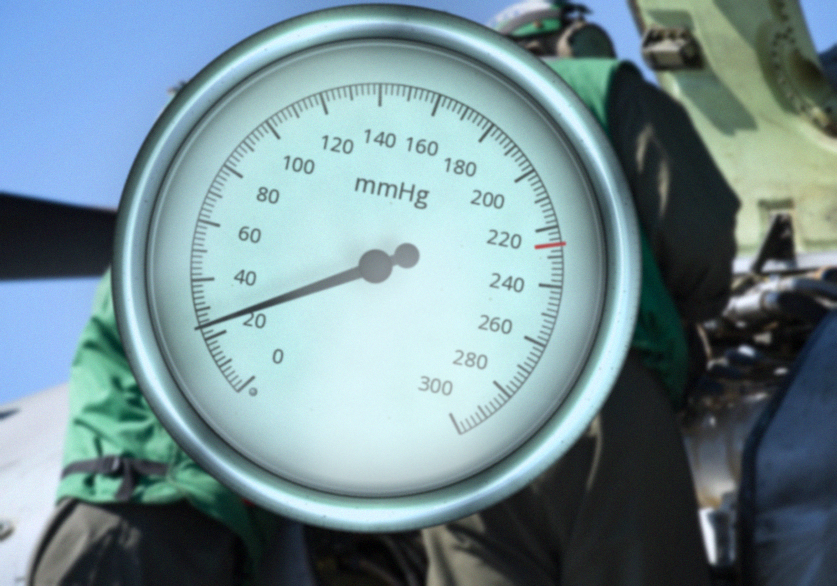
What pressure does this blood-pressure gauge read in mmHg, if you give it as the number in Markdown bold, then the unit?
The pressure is **24** mmHg
